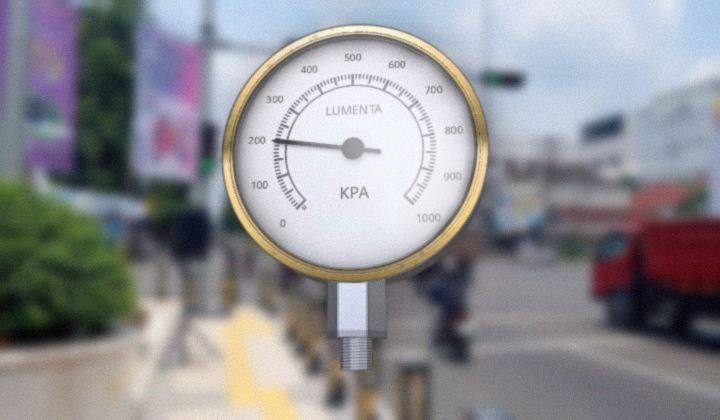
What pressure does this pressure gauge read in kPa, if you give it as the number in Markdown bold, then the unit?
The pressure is **200** kPa
